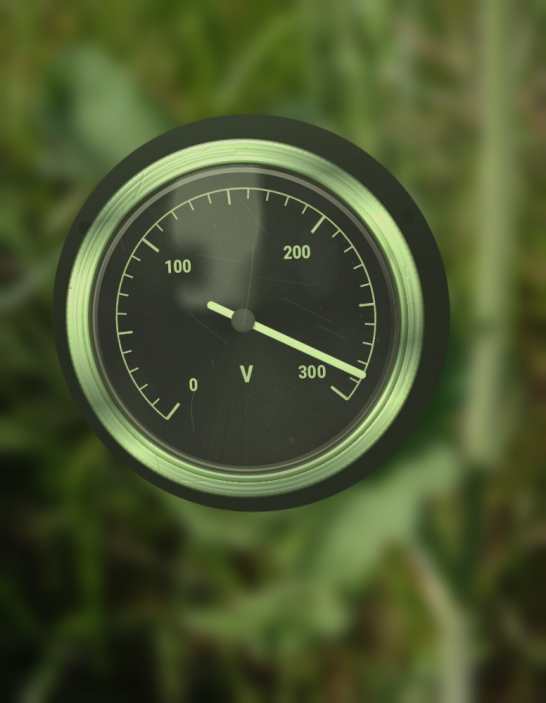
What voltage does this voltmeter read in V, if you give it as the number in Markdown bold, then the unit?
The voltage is **285** V
